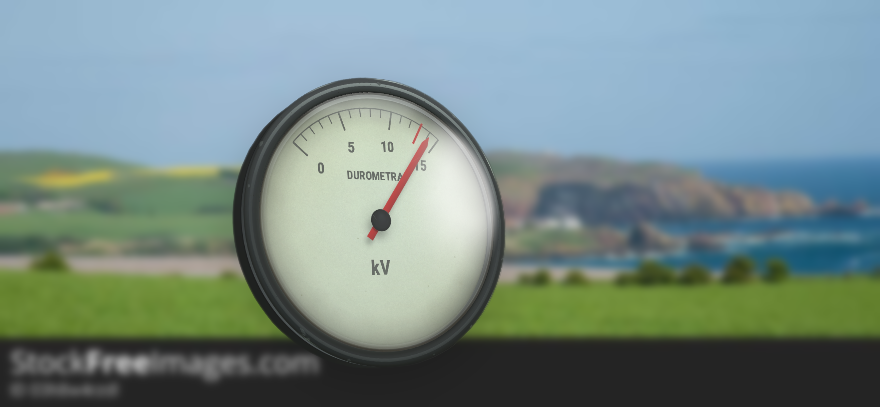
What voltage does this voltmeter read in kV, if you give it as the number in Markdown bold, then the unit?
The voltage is **14** kV
